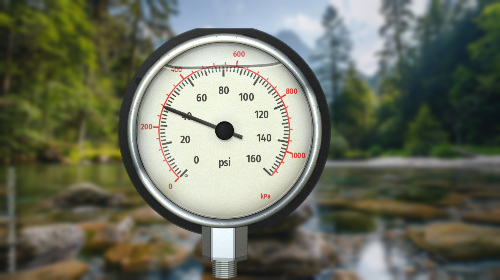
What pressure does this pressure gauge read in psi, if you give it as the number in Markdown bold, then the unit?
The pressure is **40** psi
